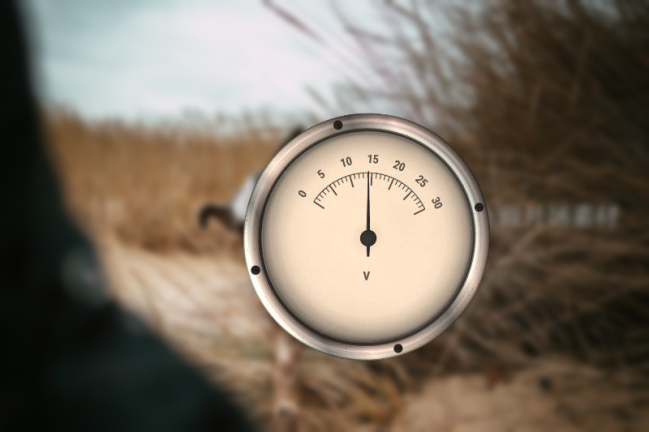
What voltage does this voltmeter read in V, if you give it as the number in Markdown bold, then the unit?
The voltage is **14** V
